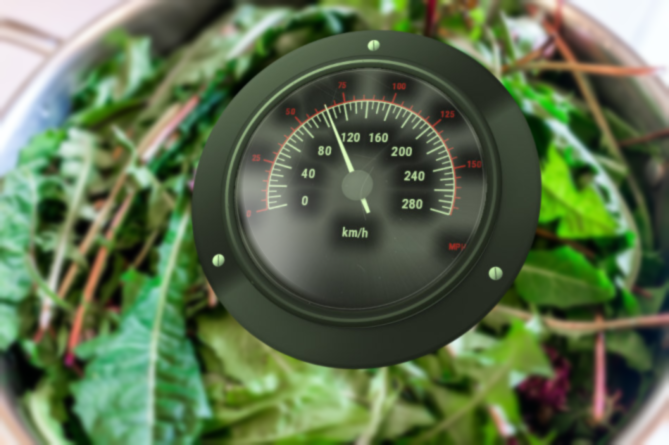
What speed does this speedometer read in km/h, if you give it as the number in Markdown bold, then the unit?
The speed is **105** km/h
